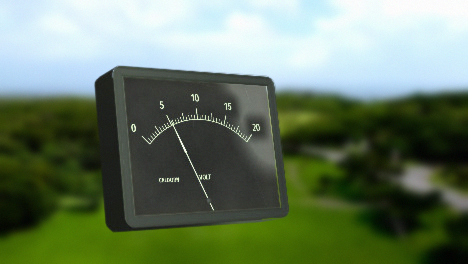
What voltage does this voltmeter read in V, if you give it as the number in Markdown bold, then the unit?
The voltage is **5** V
